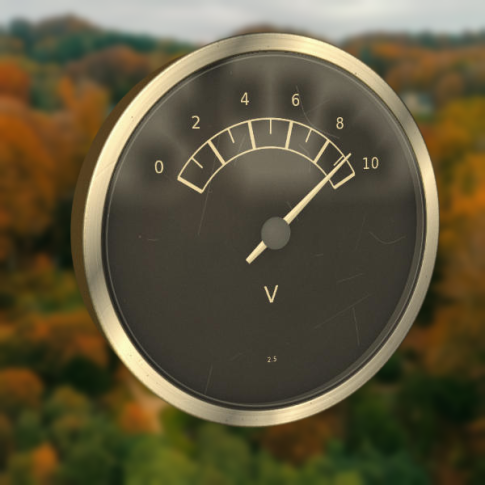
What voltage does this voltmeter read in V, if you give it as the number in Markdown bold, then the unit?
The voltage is **9** V
